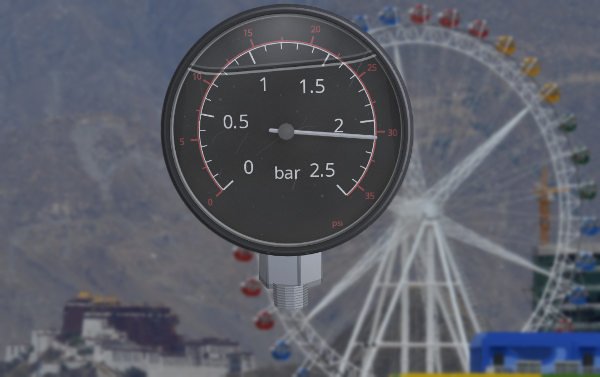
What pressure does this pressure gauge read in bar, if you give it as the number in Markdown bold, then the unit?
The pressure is **2.1** bar
